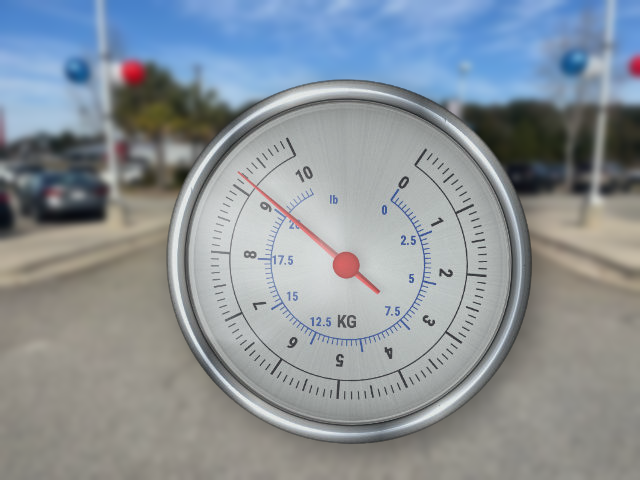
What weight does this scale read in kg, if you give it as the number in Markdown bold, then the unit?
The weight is **9.2** kg
